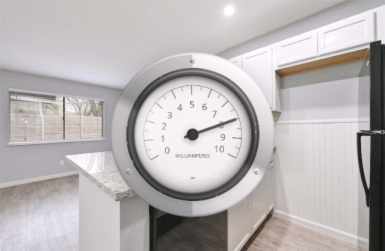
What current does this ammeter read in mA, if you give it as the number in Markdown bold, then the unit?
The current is **8** mA
